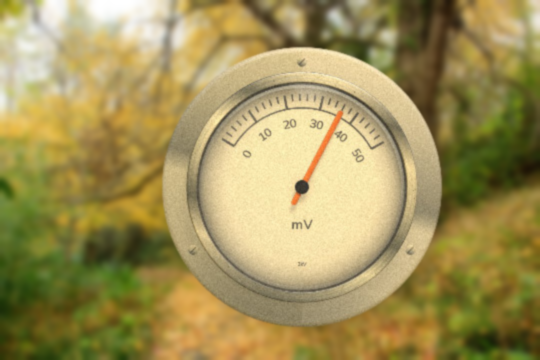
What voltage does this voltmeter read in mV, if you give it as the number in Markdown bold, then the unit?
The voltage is **36** mV
